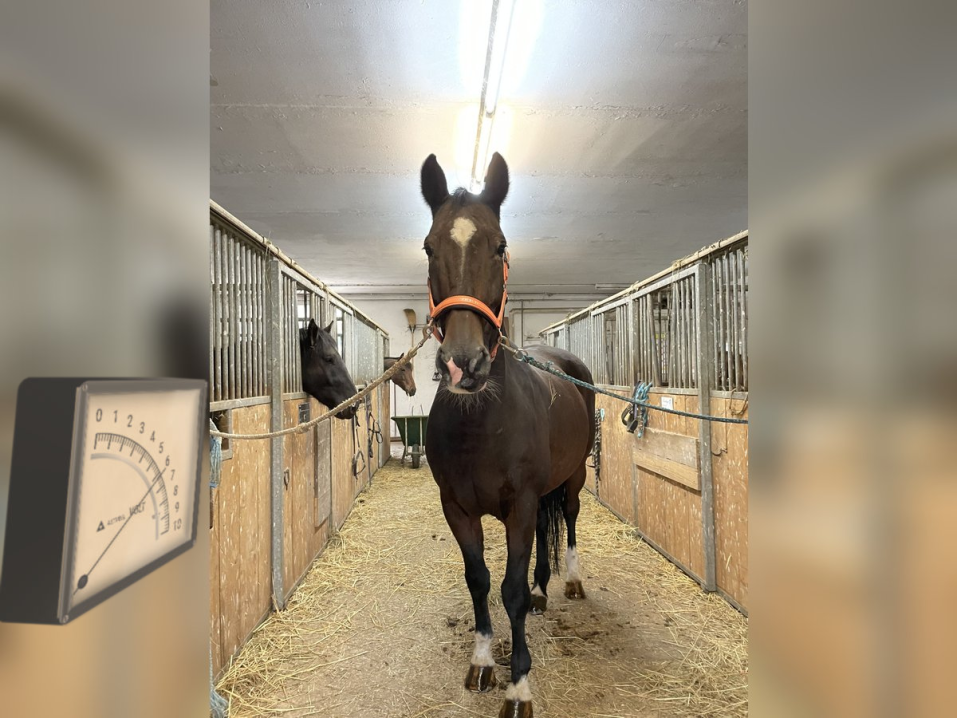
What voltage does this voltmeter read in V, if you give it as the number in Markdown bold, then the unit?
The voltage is **6** V
